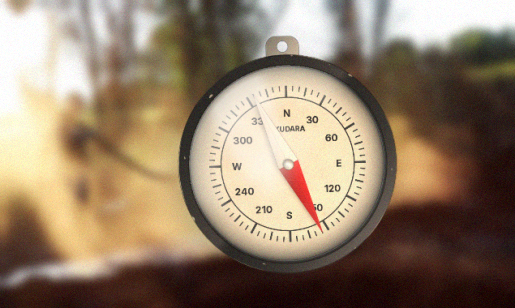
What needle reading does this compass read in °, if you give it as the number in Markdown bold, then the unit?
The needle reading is **155** °
